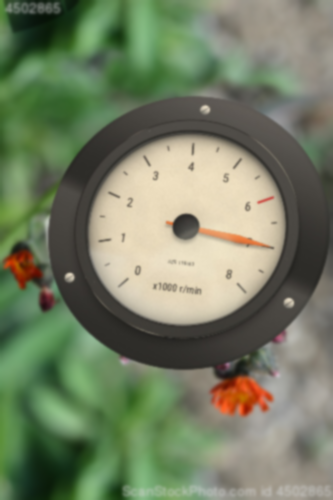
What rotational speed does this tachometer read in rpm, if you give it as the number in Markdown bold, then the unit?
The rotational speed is **7000** rpm
